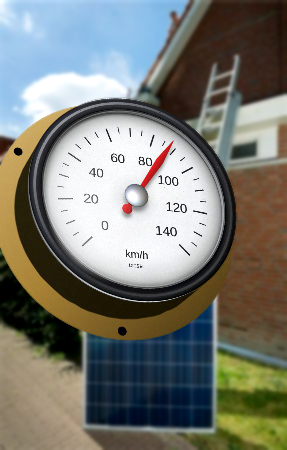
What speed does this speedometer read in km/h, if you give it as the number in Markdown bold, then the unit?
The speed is **87.5** km/h
